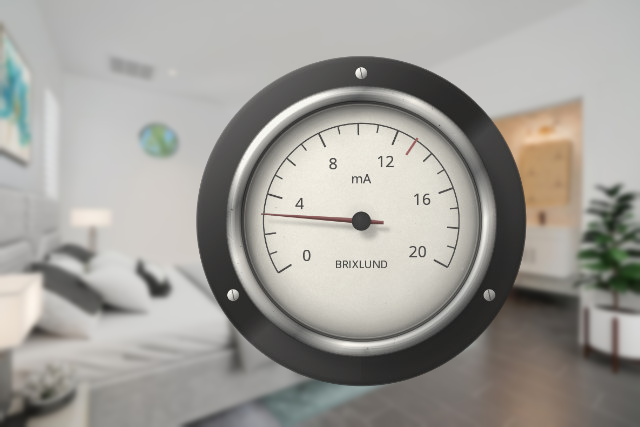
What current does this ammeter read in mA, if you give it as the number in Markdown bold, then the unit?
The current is **3** mA
